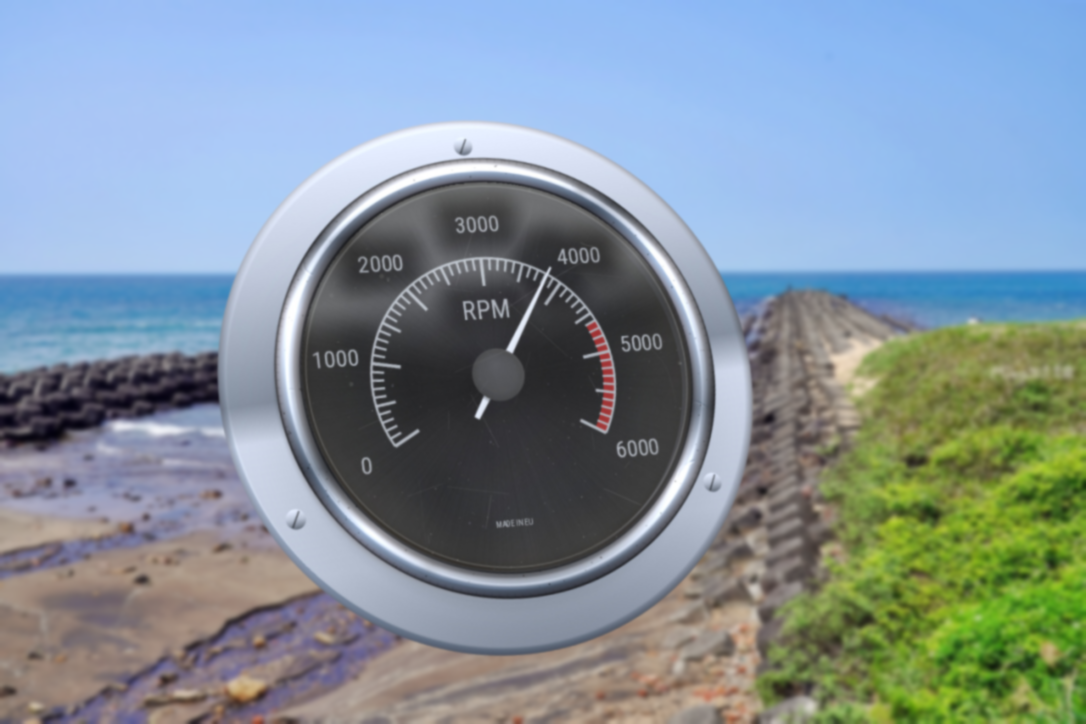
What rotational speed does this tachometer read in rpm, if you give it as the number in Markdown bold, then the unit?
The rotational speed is **3800** rpm
